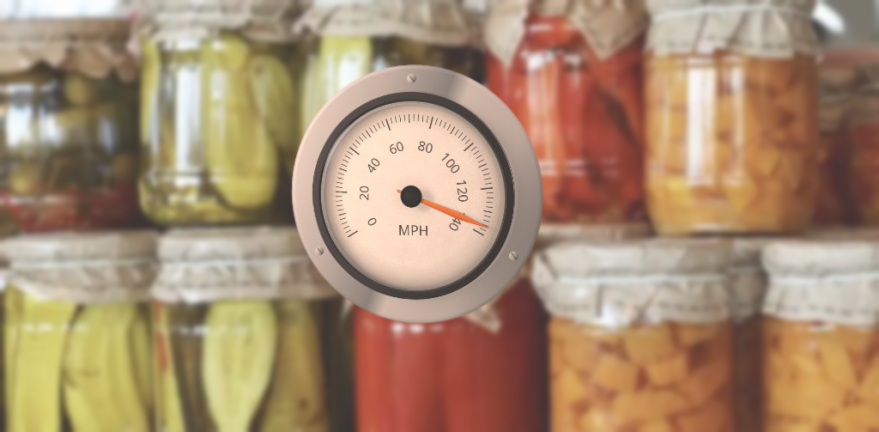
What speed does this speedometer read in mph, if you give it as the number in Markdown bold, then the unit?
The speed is **136** mph
